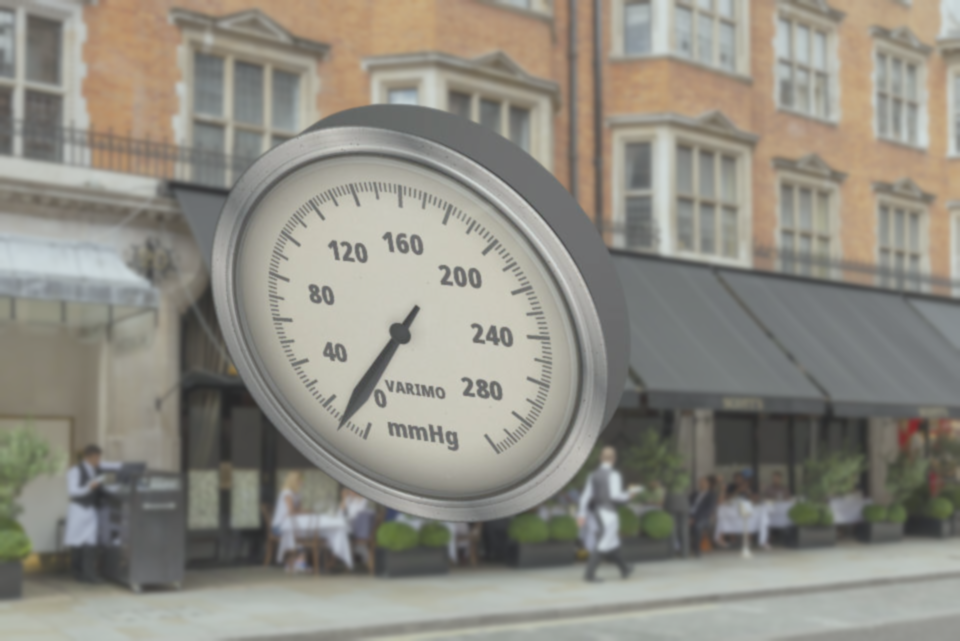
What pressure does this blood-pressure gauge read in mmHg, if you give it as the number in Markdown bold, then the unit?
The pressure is **10** mmHg
